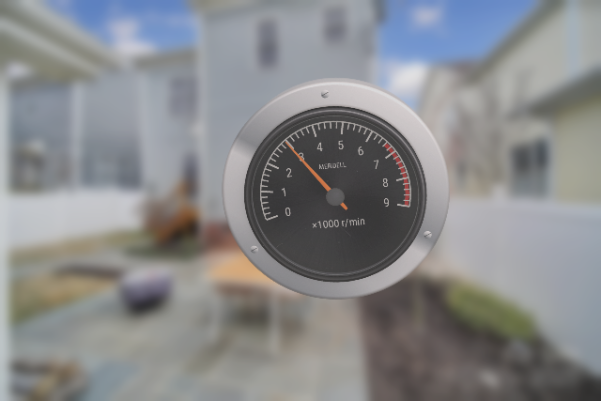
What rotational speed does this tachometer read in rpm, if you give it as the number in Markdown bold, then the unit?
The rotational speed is **3000** rpm
